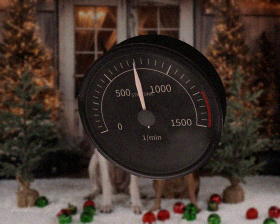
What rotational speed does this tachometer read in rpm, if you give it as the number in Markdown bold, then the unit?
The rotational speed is **750** rpm
